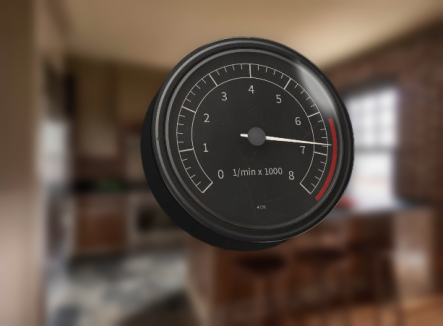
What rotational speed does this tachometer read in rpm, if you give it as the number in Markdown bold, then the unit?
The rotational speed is **6800** rpm
